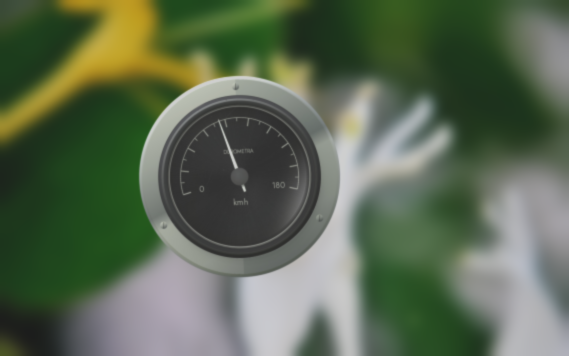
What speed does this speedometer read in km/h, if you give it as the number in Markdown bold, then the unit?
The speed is **75** km/h
